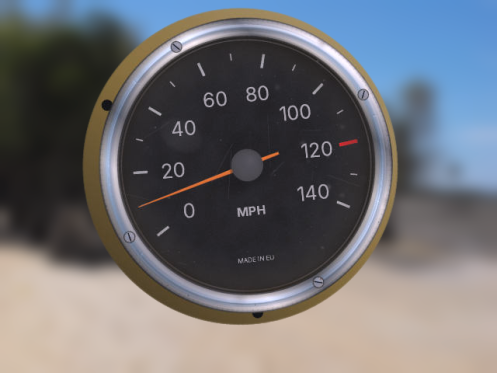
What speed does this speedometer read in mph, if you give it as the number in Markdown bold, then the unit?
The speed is **10** mph
